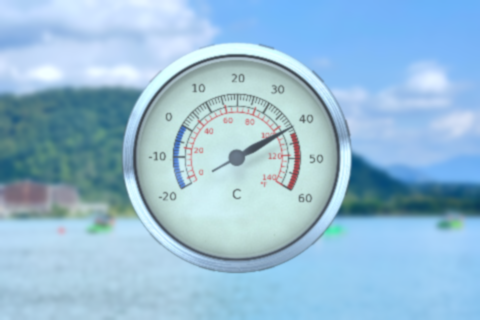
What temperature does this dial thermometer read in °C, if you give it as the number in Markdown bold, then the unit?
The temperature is **40** °C
